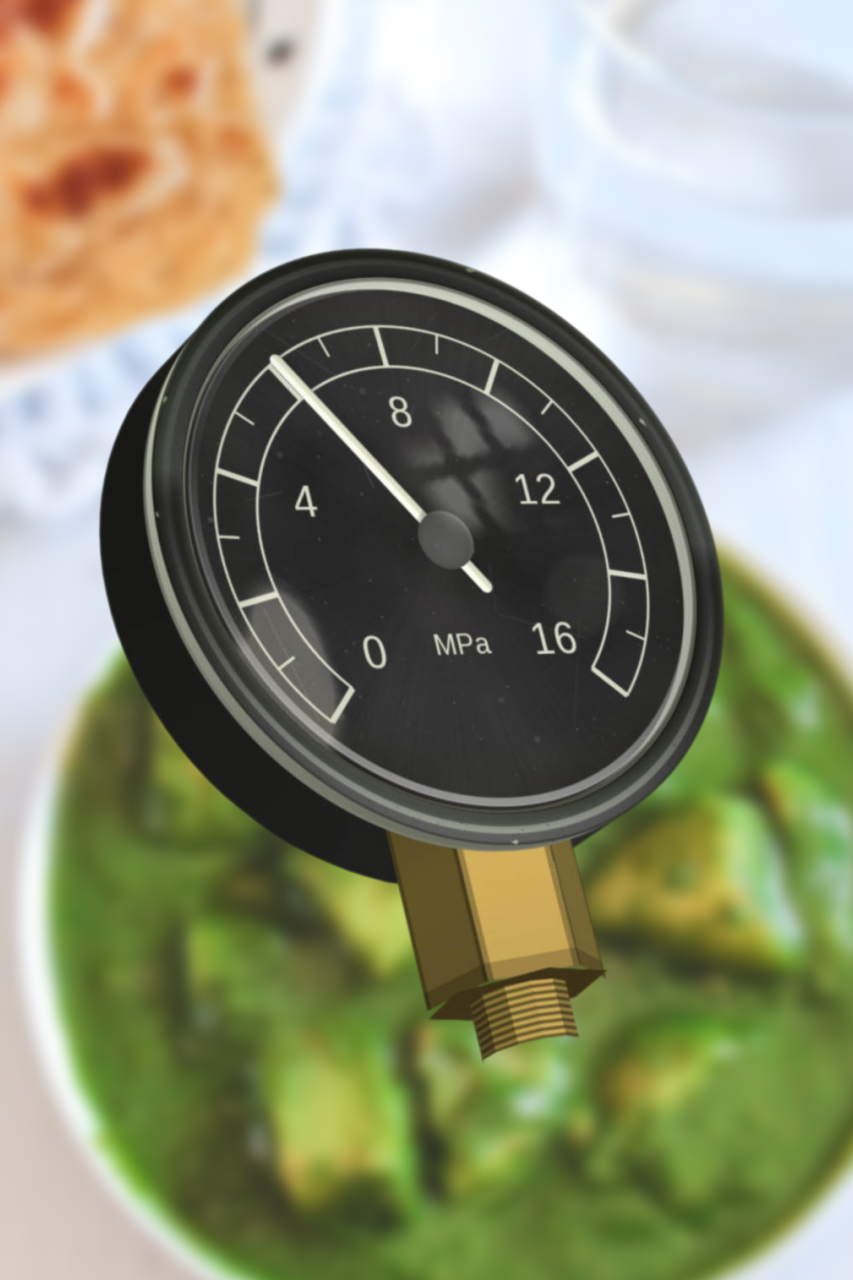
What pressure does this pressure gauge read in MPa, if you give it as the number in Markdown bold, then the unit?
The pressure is **6** MPa
